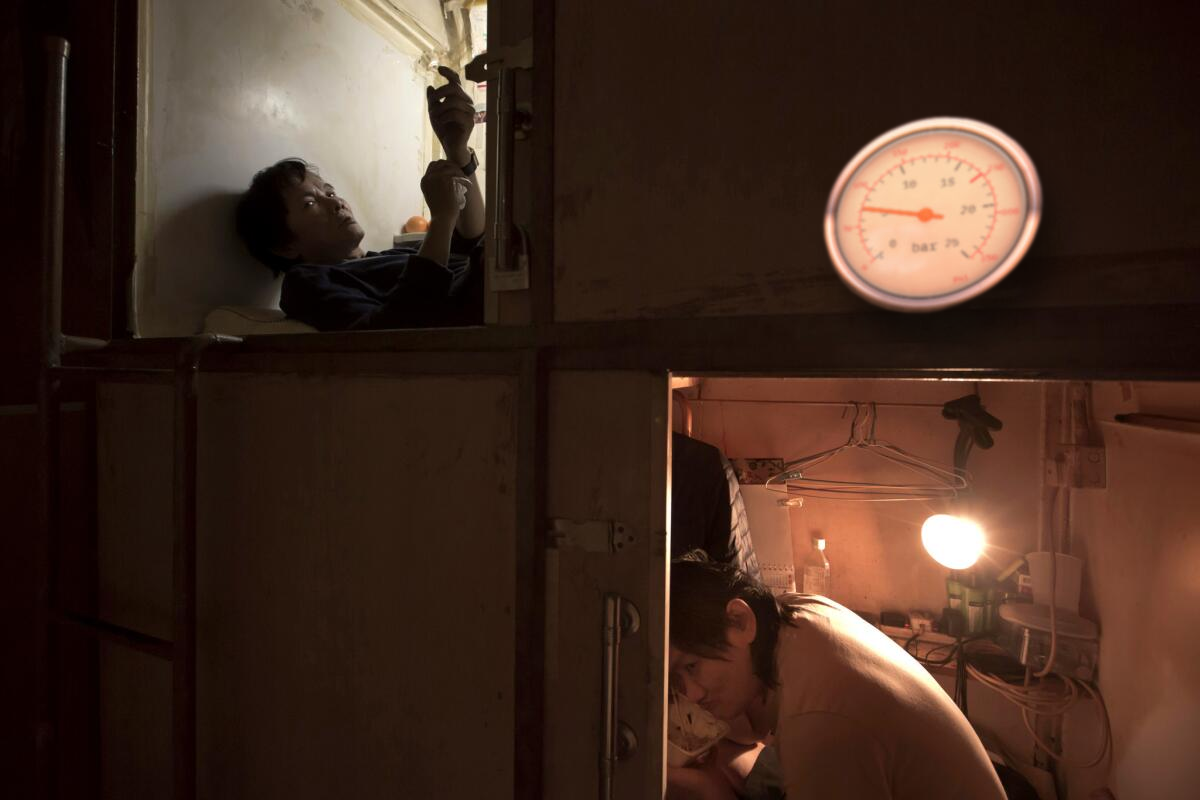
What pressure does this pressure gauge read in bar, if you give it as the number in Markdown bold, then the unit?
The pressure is **5** bar
